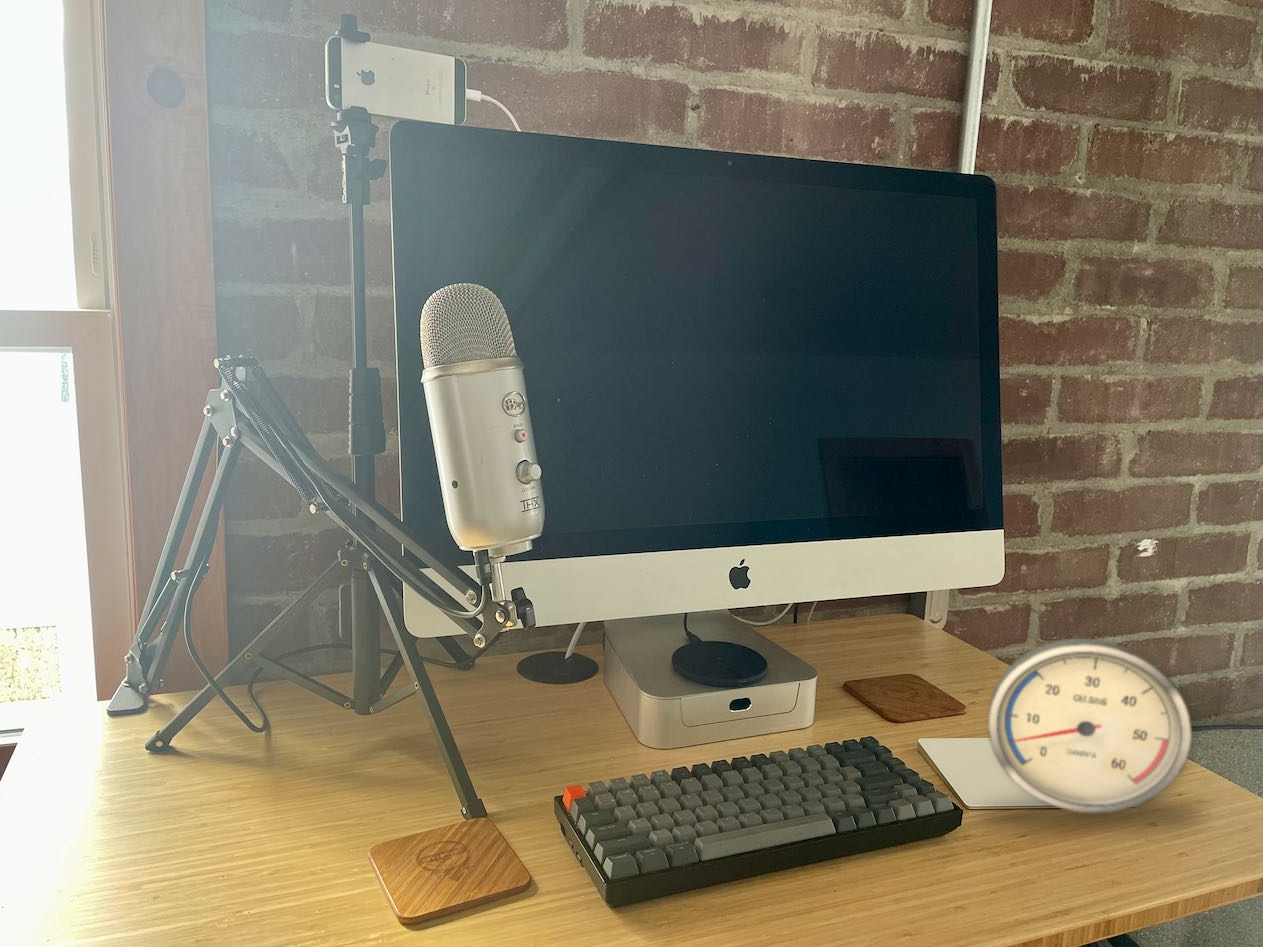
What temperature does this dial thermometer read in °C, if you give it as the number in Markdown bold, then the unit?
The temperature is **5** °C
